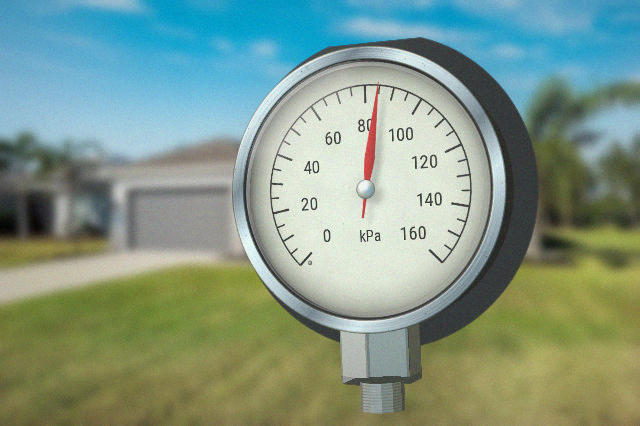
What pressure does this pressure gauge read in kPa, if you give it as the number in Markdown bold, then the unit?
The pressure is **85** kPa
